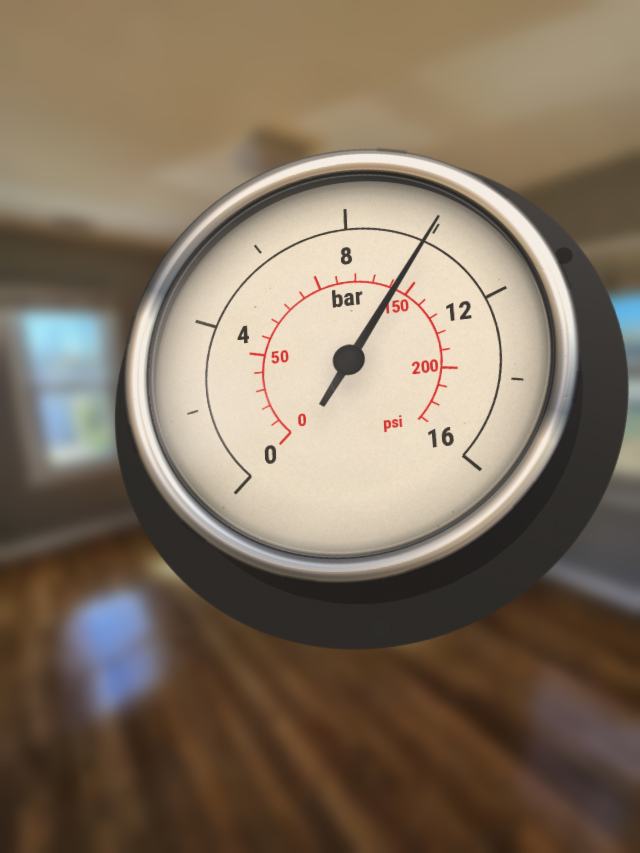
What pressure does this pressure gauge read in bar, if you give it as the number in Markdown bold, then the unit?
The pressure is **10** bar
